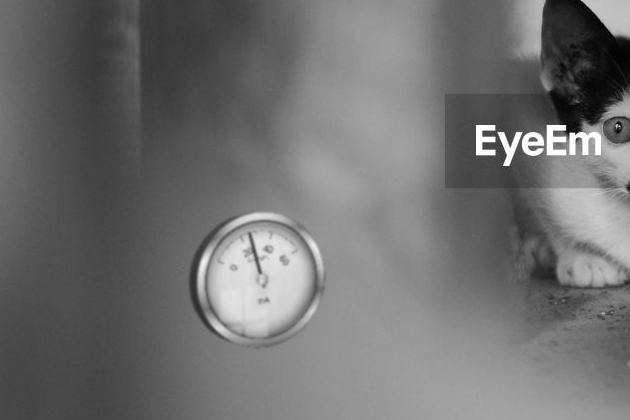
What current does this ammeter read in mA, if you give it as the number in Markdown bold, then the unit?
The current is **25** mA
